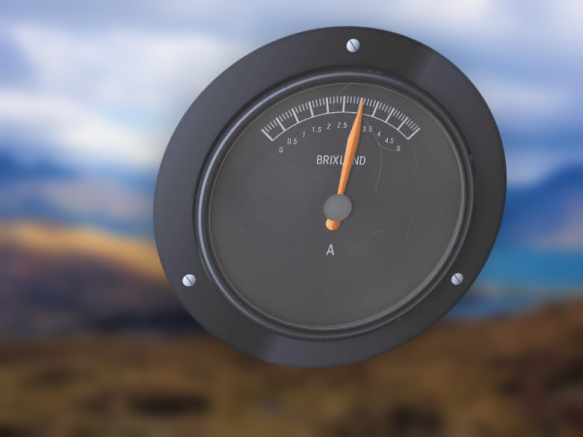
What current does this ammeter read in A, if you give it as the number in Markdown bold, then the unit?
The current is **3** A
